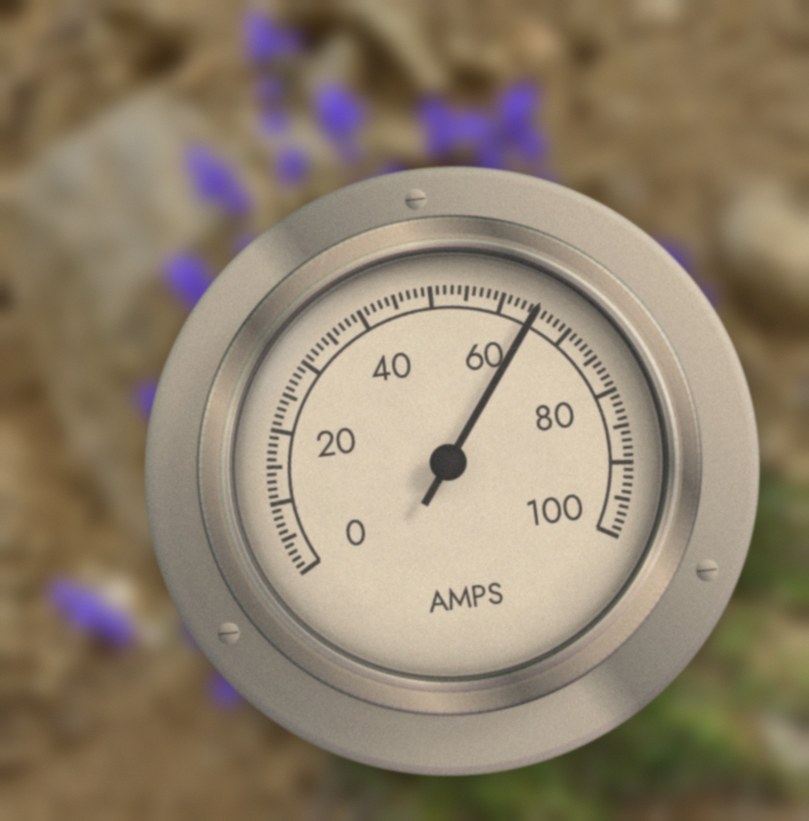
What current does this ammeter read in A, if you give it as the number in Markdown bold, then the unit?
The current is **65** A
